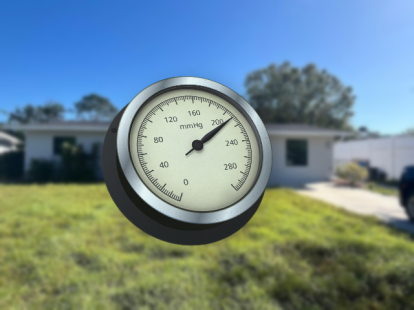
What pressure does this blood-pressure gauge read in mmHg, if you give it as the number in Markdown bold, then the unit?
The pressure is **210** mmHg
